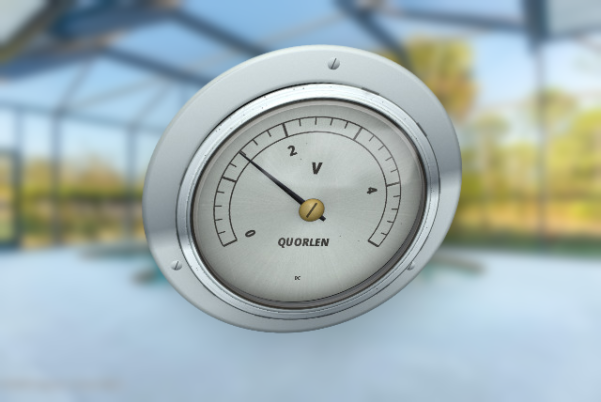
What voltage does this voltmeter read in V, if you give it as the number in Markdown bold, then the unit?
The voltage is **1.4** V
